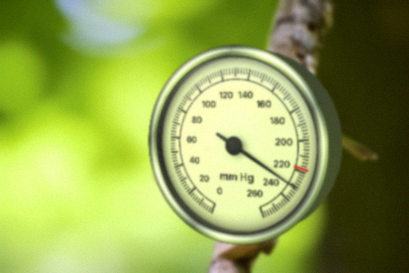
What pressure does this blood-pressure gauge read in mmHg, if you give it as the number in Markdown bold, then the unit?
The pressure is **230** mmHg
